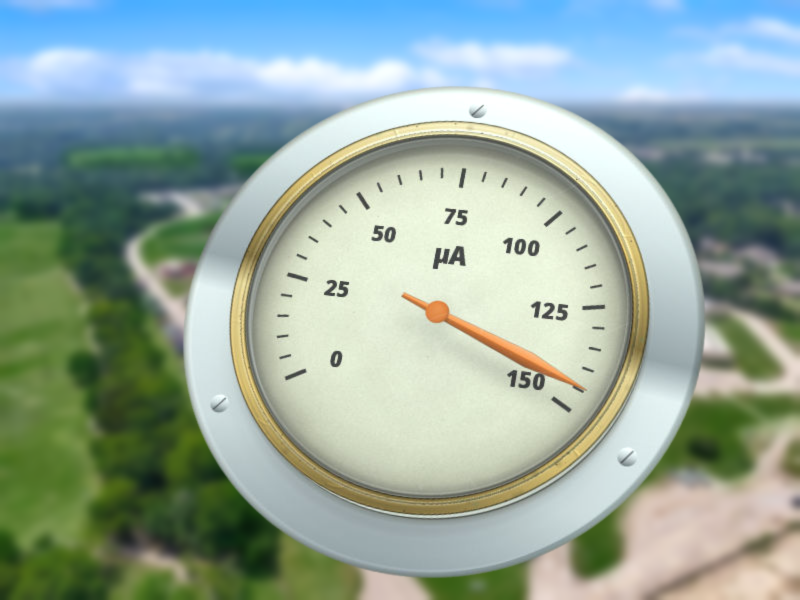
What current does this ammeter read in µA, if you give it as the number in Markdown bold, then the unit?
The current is **145** µA
